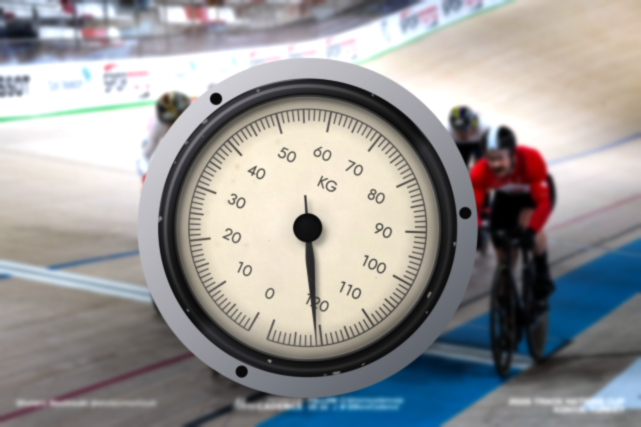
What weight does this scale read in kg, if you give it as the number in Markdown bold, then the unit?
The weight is **121** kg
